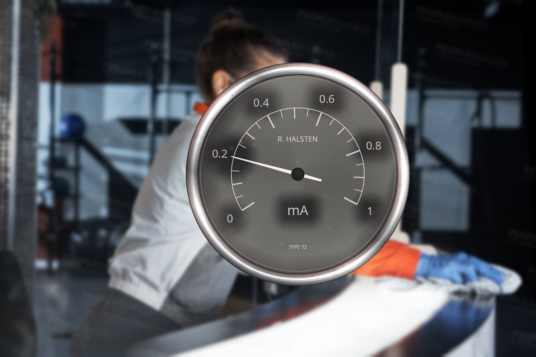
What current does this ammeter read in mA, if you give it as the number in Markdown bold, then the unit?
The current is **0.2** mA
